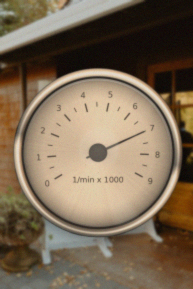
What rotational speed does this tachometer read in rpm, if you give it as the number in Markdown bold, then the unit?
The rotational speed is **7000** rpm
